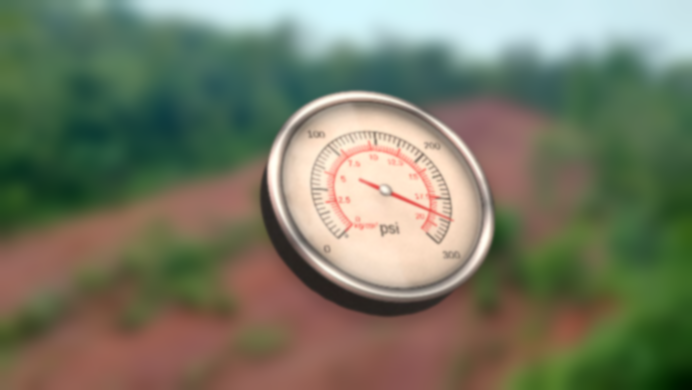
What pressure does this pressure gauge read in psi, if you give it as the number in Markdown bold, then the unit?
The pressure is **275** psi
